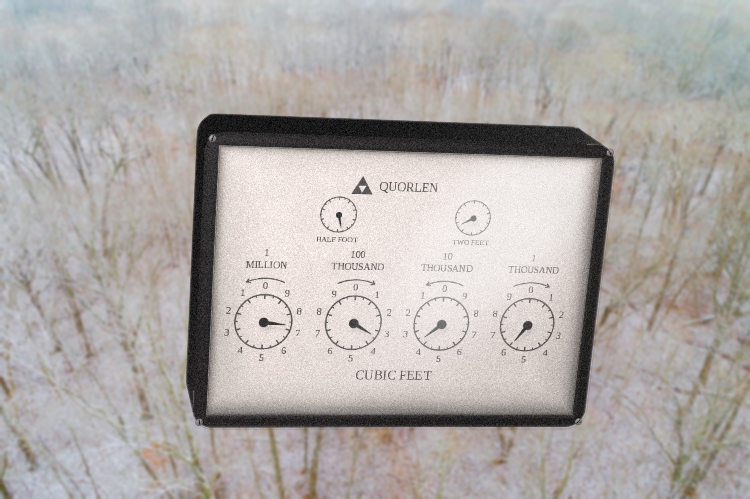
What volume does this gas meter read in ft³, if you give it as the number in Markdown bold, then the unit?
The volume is **733600** ft³
